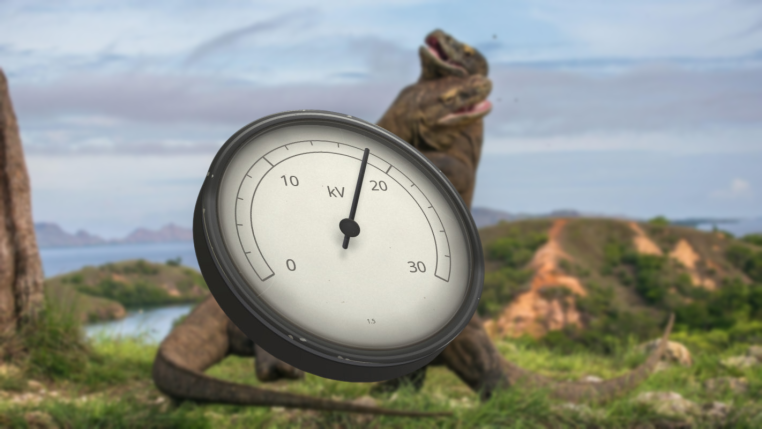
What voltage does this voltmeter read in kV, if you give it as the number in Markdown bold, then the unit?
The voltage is **18** kV
